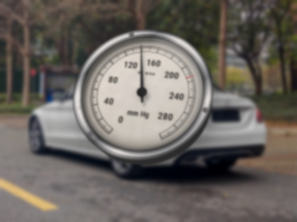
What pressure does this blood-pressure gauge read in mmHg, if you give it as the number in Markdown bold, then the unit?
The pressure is **140** mmHg
